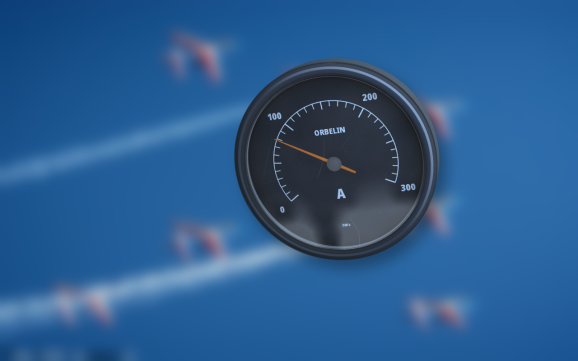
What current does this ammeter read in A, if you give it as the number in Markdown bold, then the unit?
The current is **80** A
